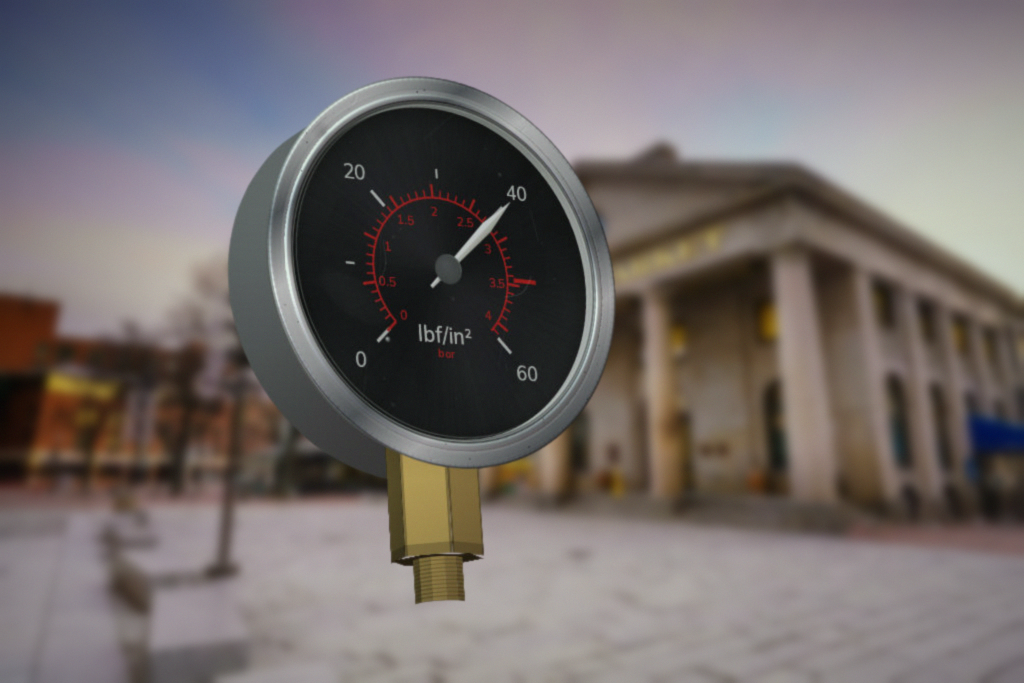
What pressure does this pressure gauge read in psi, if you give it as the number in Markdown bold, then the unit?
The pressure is **40** psi
